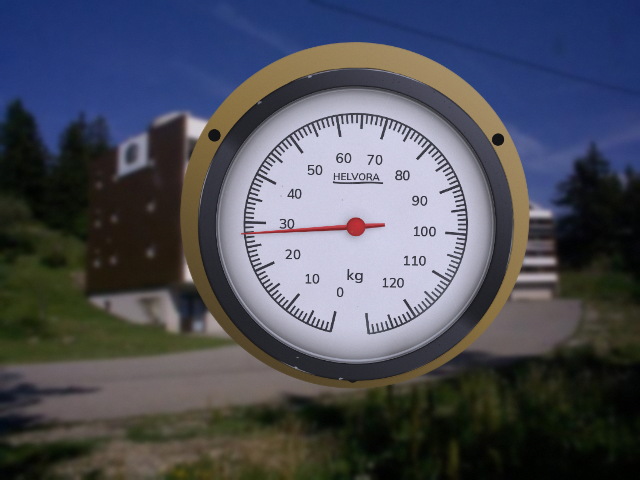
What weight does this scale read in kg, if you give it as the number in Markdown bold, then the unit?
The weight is **28** kg
